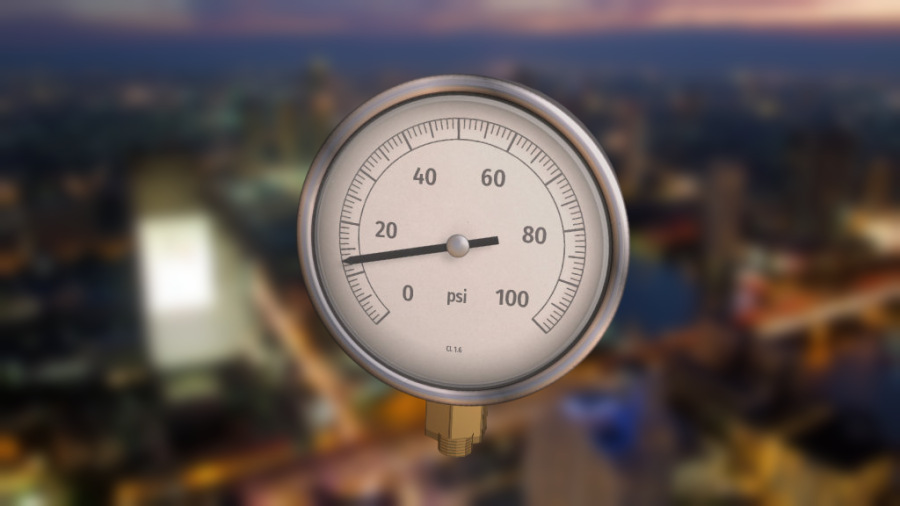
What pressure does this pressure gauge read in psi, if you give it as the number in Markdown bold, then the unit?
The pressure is **13** psi
